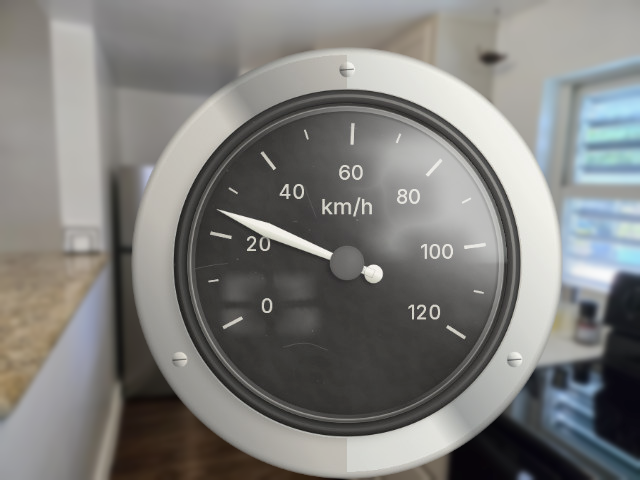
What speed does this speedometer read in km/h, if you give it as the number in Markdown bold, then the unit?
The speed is **25** km/h
